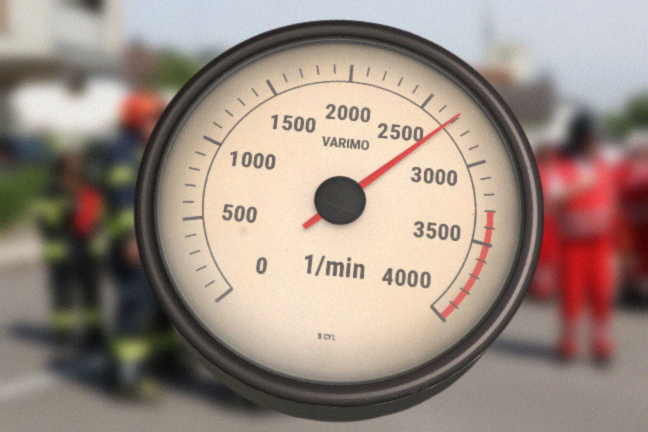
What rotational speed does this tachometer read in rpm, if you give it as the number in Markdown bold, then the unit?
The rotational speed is **2700** rpm
